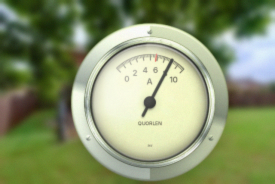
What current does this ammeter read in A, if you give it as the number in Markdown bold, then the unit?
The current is **8** A
